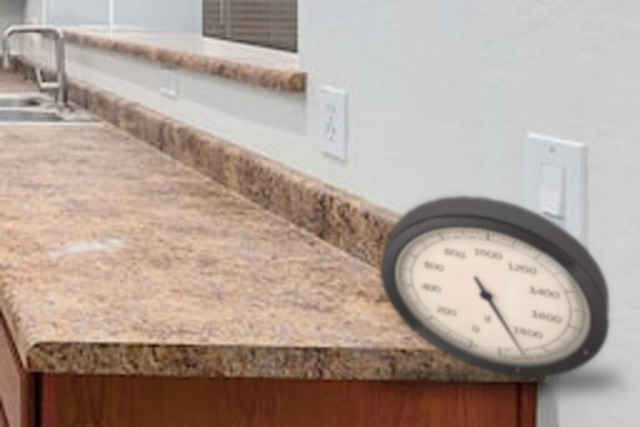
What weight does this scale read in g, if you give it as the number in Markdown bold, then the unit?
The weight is **1900** g
